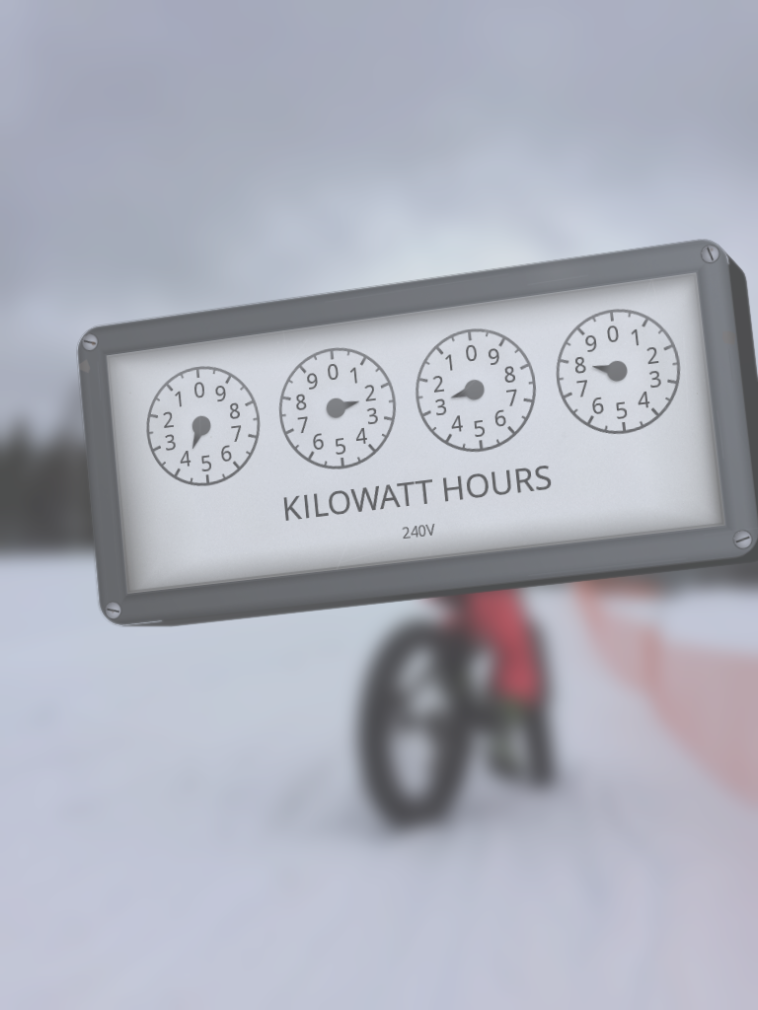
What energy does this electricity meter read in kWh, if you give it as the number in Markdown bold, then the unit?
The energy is **4228** kWh
